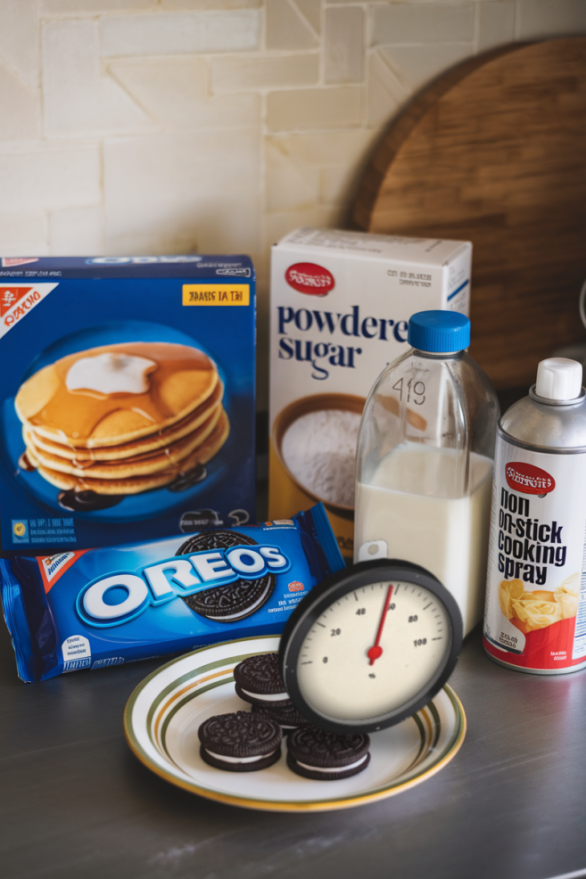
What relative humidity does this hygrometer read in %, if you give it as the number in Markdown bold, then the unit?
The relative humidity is **56** %
